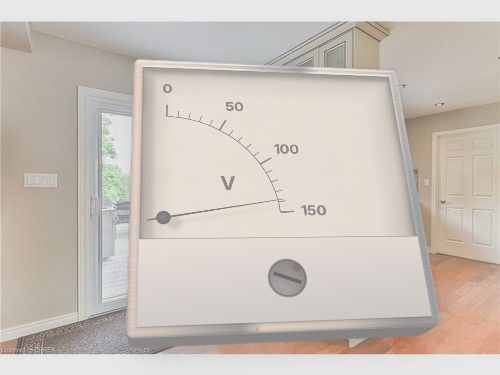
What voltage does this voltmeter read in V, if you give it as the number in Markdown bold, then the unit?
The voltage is **140** V
